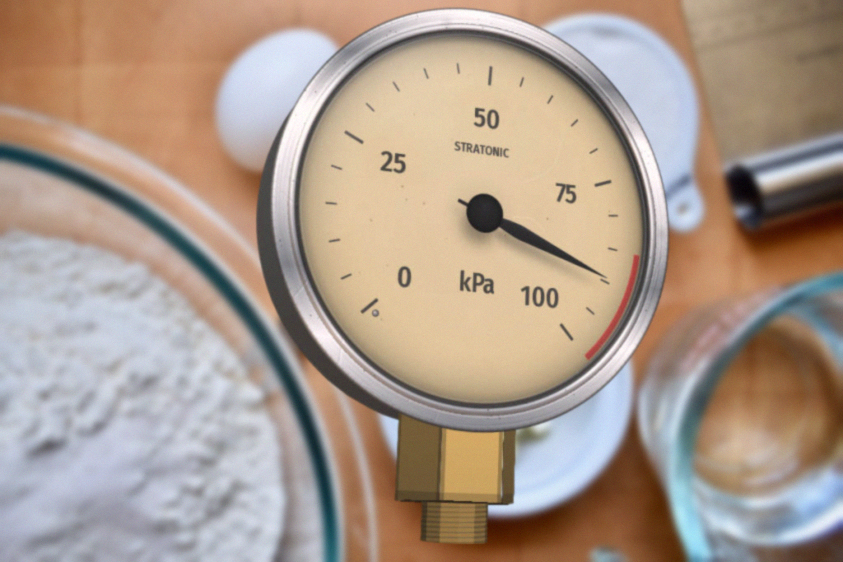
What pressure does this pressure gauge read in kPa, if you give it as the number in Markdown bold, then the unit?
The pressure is **90** kPa
